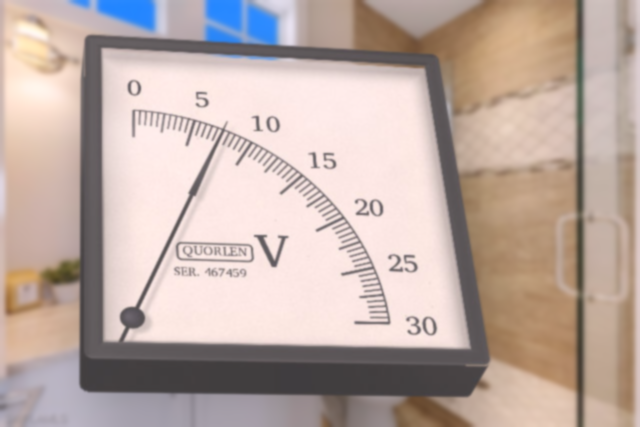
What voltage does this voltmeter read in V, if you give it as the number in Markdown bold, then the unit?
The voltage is **7.5** V
